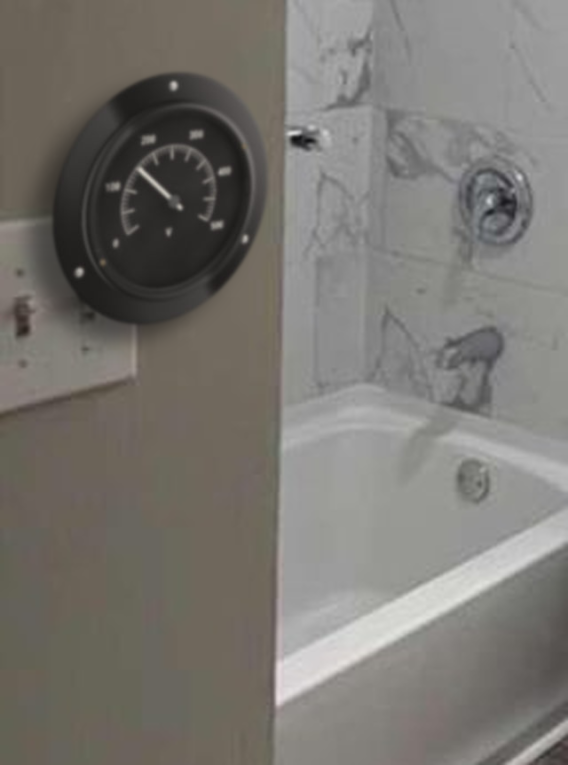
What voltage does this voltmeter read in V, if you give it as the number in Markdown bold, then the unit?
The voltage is **150** V
